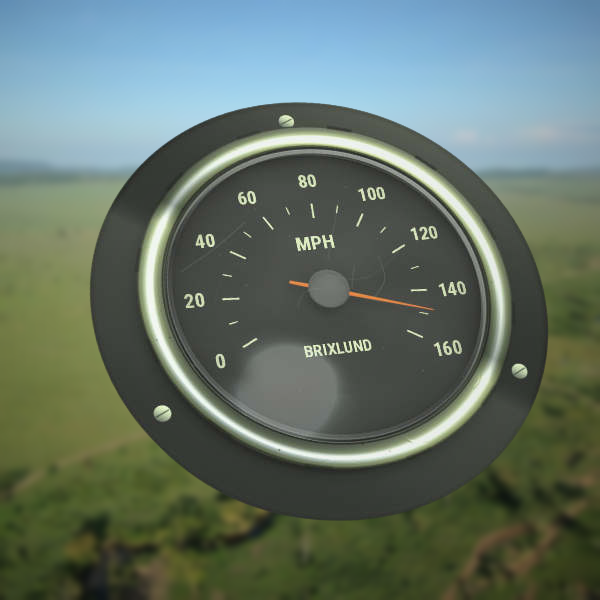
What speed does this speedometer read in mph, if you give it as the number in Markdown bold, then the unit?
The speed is **150** mph
